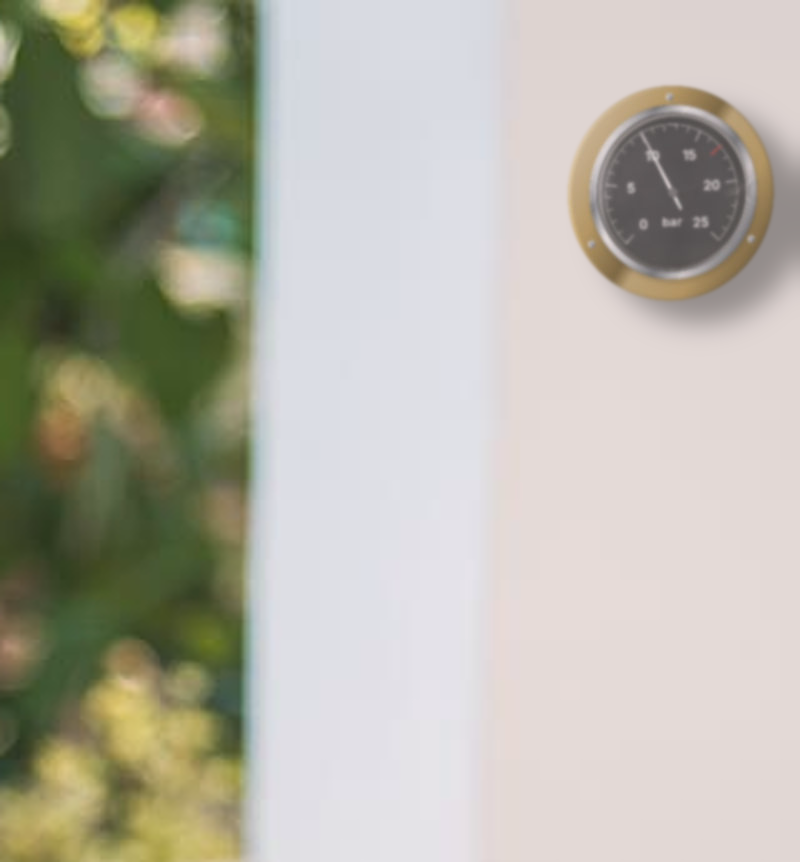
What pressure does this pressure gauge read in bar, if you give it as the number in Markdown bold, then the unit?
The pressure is **10** bar
